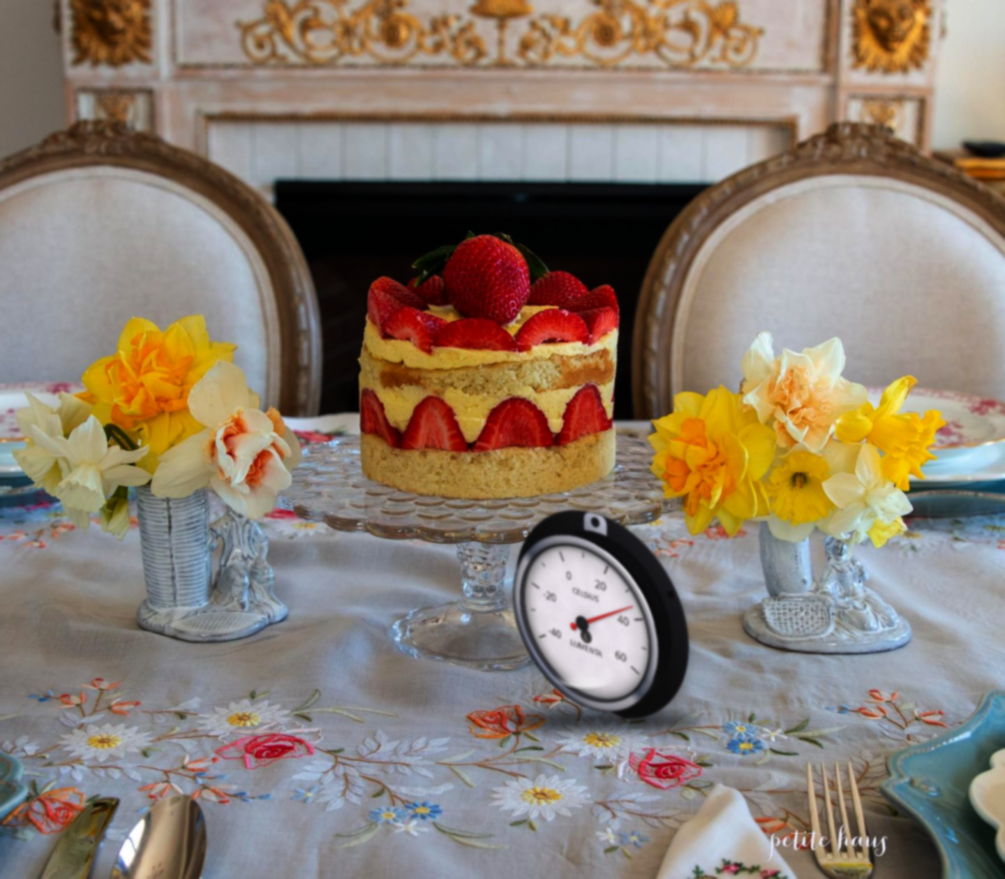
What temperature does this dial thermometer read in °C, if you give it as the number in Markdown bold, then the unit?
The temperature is **35** °C
